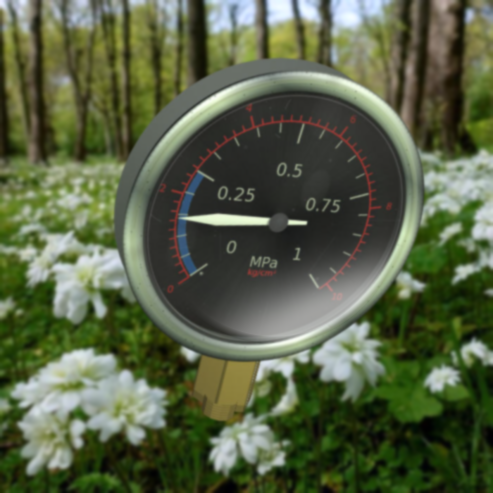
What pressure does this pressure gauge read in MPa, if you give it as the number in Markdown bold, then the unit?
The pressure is **0.15** MPa
